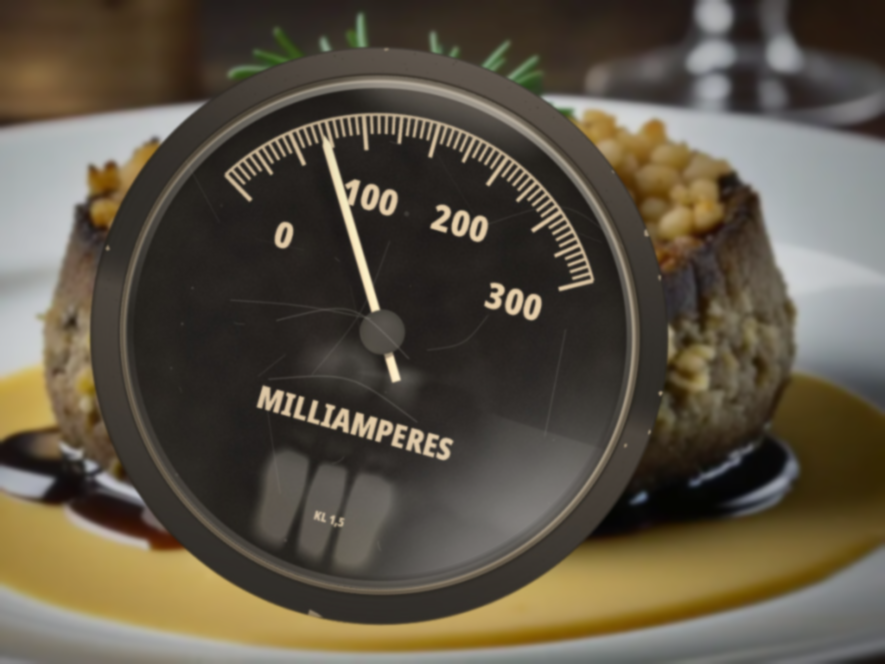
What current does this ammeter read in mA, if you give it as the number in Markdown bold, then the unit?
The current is **70** mA
